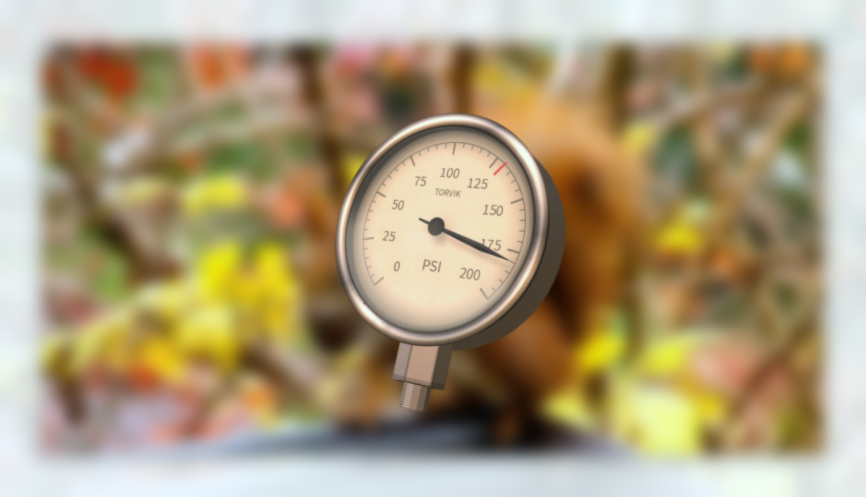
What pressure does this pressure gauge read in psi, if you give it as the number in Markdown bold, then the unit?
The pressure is **180** psi
